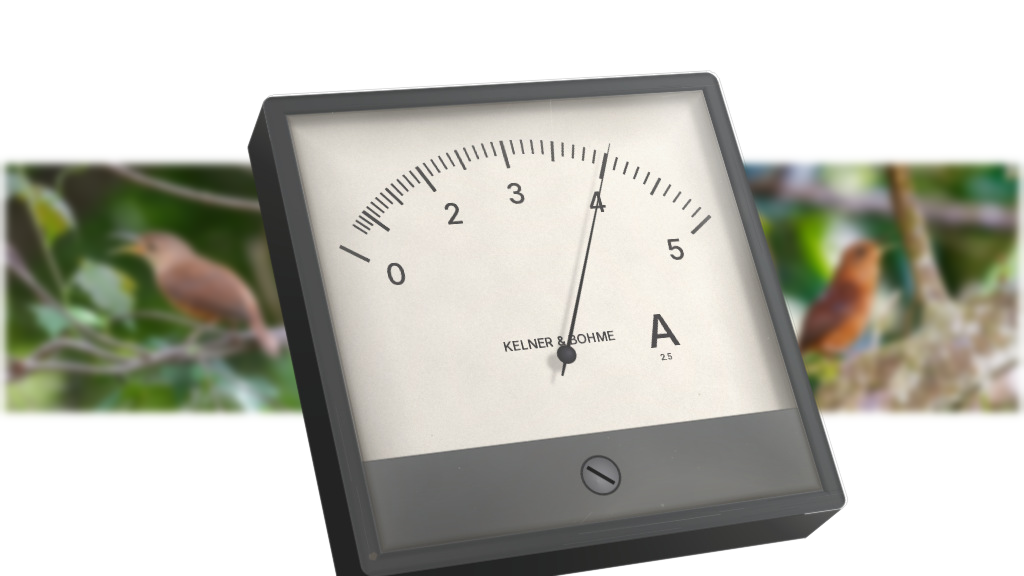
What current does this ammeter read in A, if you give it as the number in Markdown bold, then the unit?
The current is **4** A
